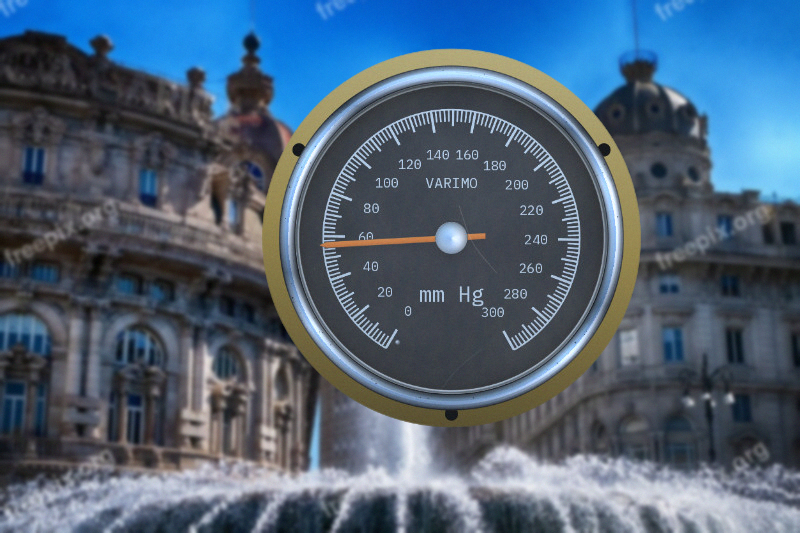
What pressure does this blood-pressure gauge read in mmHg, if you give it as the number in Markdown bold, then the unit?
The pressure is **56** mmHg
